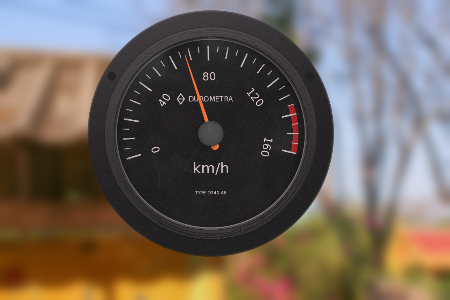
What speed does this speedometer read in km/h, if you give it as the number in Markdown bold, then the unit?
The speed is **67.5** km/h
